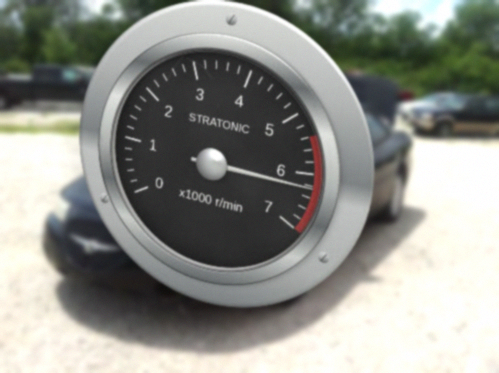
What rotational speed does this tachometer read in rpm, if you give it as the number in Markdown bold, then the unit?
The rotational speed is **6200** rpm
